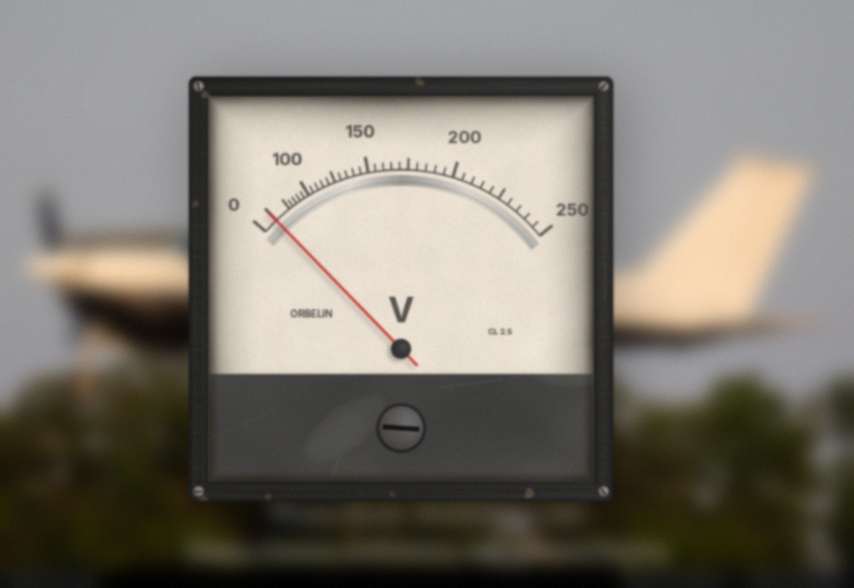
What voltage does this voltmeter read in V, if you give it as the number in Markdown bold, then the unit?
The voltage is **50** V
